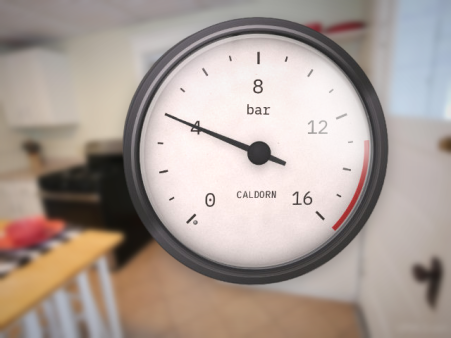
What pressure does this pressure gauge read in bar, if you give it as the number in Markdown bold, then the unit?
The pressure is **4** bar
